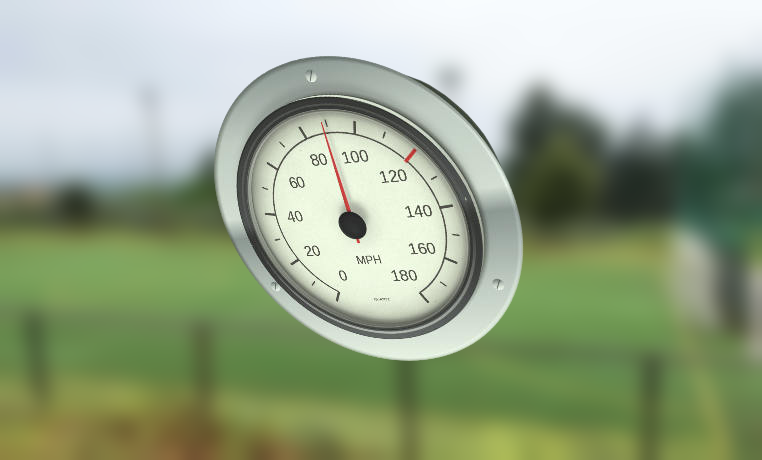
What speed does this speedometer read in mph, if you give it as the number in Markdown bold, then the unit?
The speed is **90** mph
